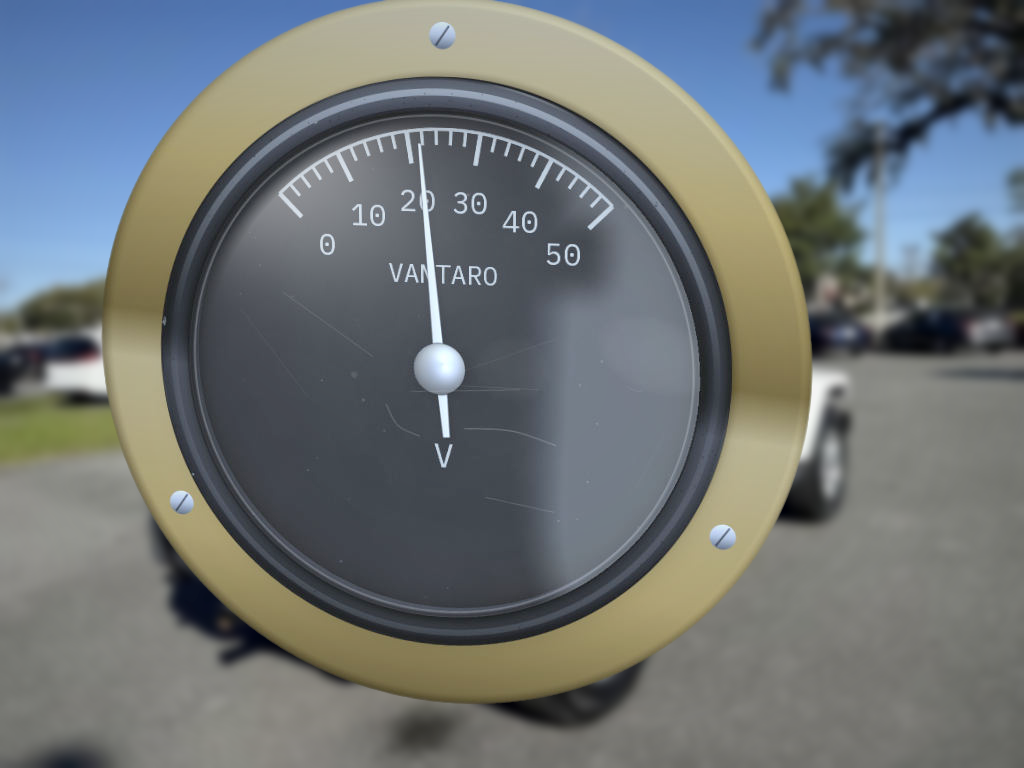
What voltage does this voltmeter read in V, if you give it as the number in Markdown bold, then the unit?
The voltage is **22** V
